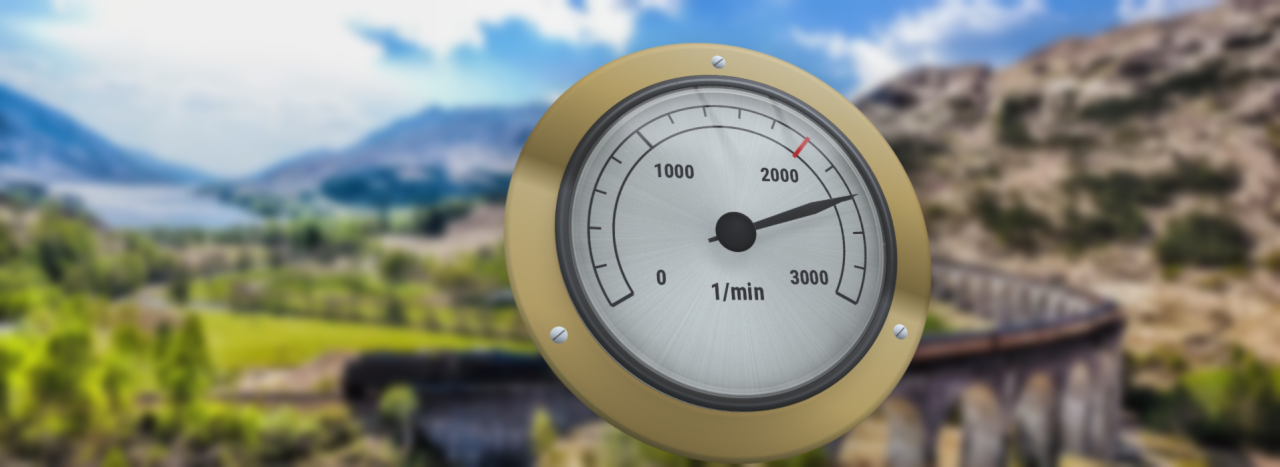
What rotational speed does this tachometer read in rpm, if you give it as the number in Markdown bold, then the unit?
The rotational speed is **2400** rpm
